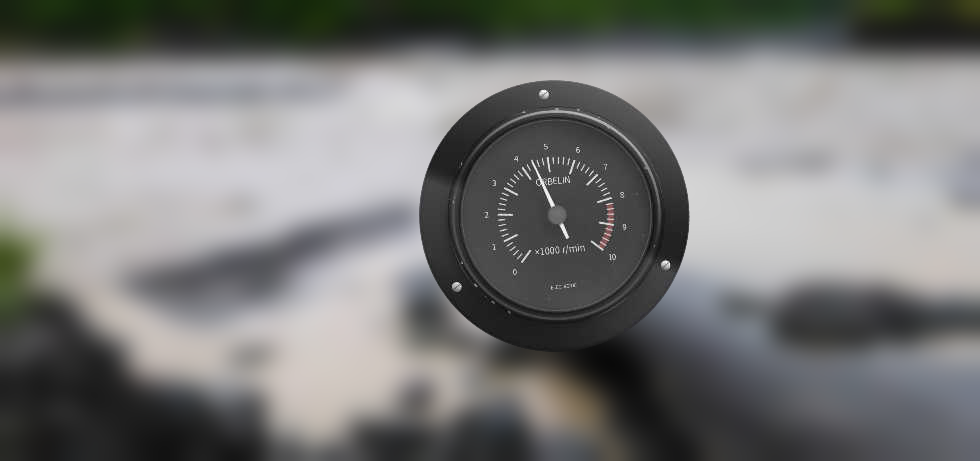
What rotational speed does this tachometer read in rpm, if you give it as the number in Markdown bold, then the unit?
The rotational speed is **4400** rpm
